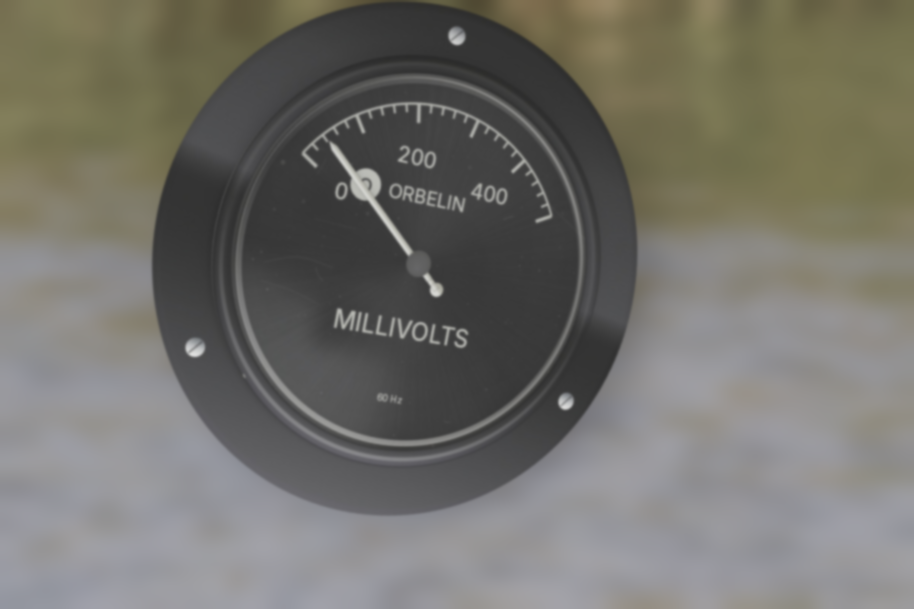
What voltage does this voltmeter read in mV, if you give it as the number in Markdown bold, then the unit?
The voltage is **40** mV
